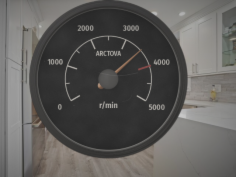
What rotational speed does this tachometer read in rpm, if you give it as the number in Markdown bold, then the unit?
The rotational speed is **3500** rpm
